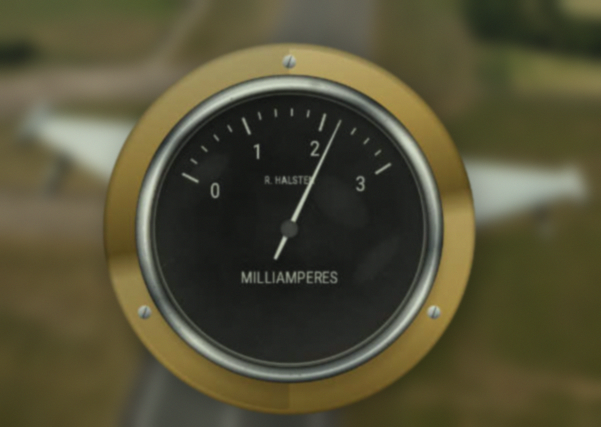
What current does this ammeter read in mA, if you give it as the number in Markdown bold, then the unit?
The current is **2.2** mA
